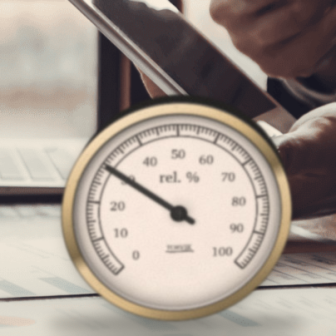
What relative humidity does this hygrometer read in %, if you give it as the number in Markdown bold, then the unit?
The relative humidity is **30** %
